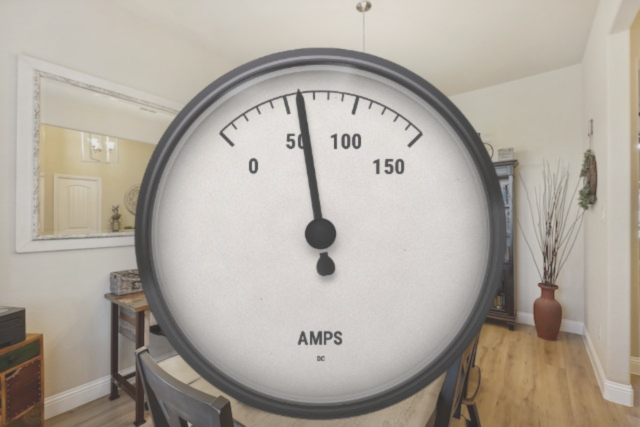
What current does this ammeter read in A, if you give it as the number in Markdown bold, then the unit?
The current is **60** A
